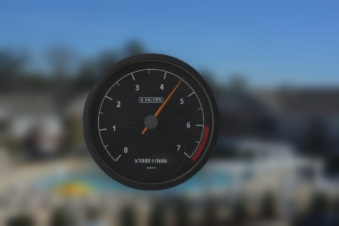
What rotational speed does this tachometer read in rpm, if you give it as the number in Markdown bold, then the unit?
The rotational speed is **4500** rpm
